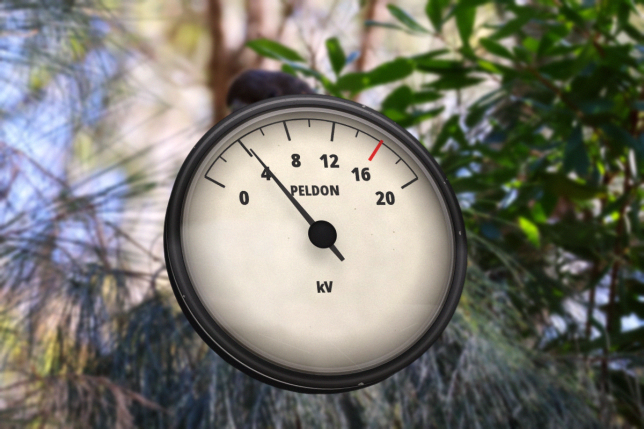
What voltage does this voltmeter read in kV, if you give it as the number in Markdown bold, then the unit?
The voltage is **4** kV
